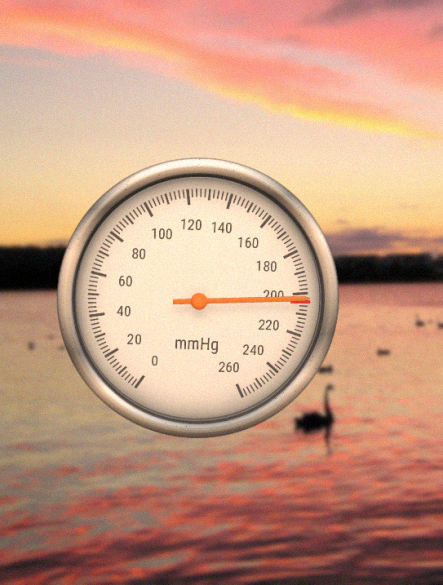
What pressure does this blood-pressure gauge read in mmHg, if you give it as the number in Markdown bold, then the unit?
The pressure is **202** mmHg
